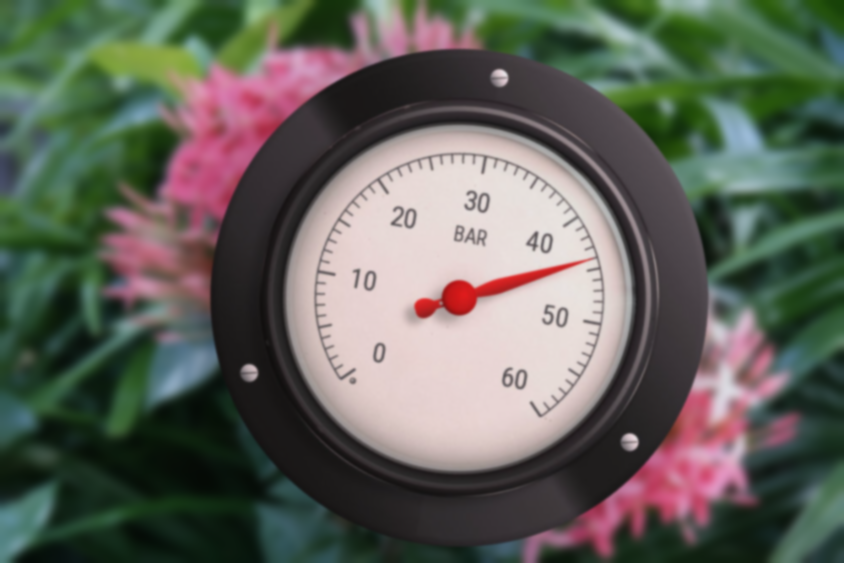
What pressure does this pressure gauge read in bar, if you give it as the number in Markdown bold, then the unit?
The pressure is **44** bar
